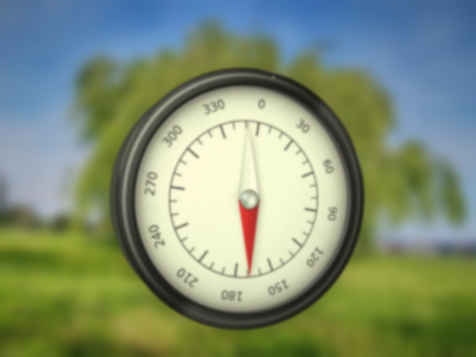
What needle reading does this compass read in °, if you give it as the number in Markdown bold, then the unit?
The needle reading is **170** °
